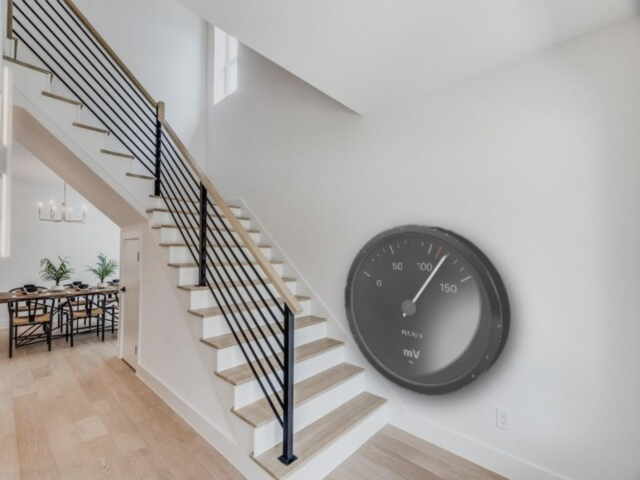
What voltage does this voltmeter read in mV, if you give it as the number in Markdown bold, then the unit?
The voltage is **120** mV
